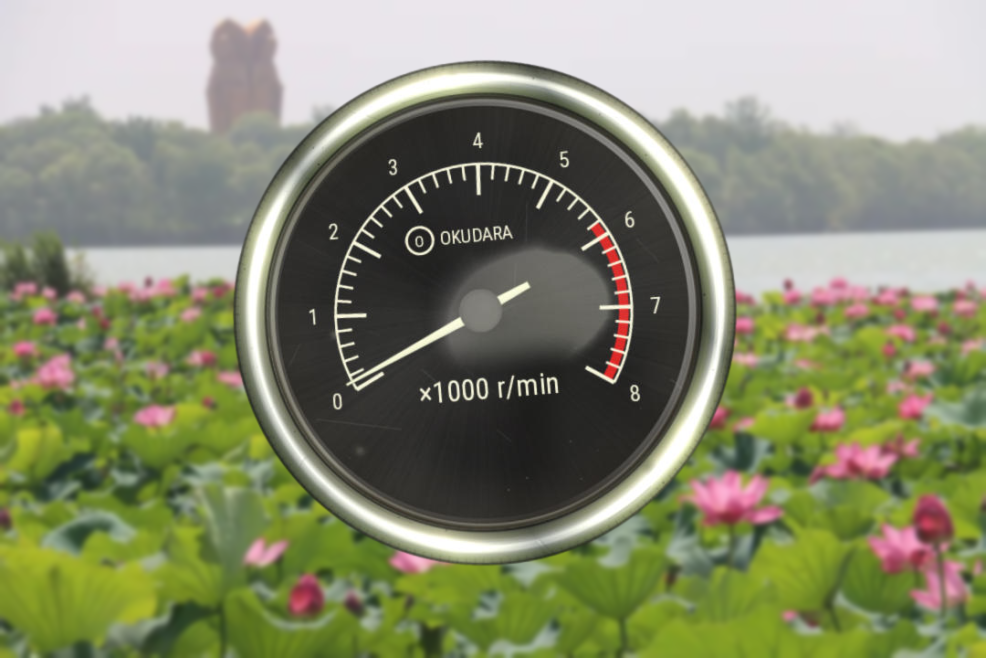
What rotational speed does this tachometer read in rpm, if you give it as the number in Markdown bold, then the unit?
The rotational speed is **100** rpm
